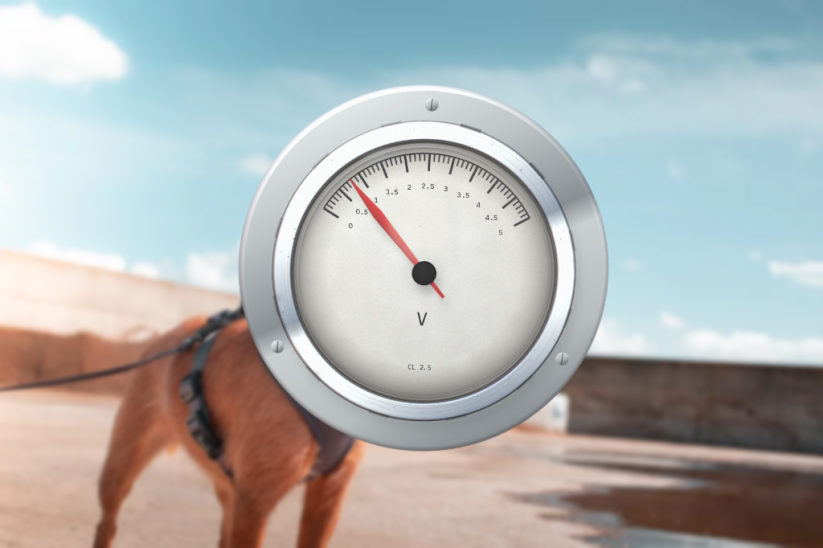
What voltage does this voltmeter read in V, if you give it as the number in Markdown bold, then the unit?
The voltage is **0.8** V
